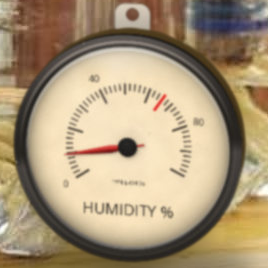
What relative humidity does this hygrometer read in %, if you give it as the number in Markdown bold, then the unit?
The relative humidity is **10** %
